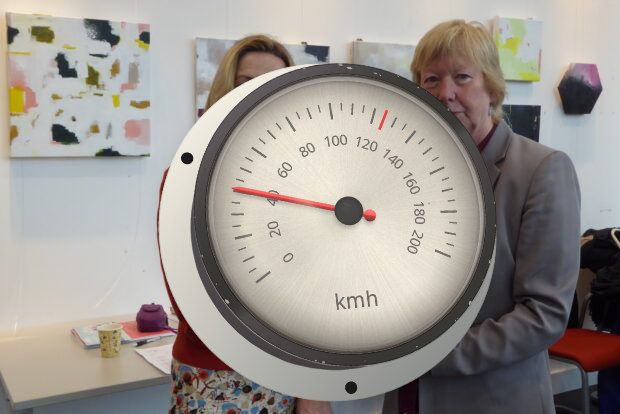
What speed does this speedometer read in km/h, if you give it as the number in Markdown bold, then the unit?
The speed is **40** km/h
